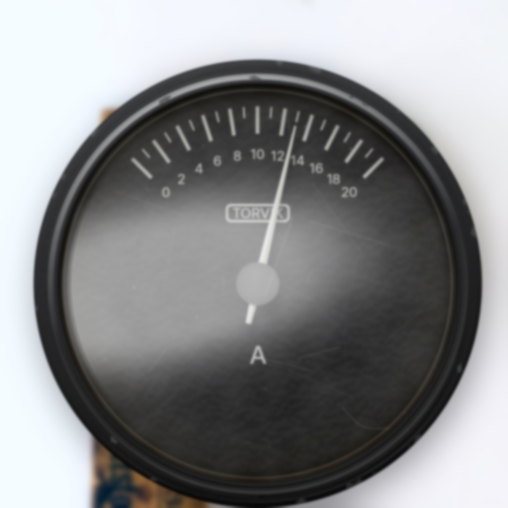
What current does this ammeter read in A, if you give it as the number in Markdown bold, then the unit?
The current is **13** A
